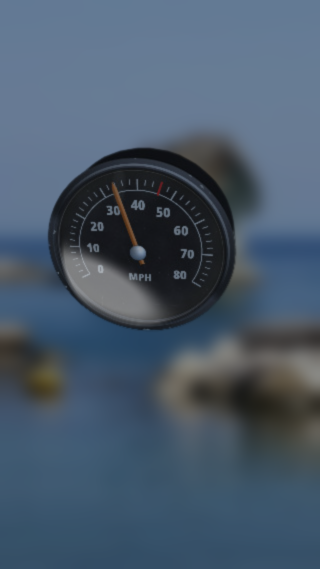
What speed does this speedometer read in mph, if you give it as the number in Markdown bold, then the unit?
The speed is **34** mph
